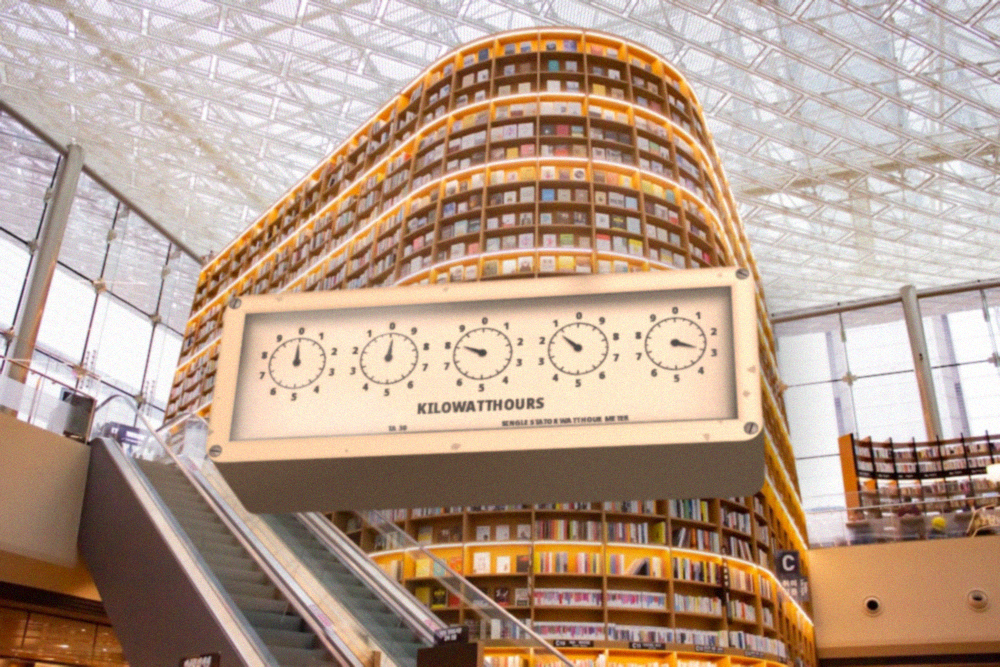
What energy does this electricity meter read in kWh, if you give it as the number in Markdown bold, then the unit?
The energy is **99813** kWh
